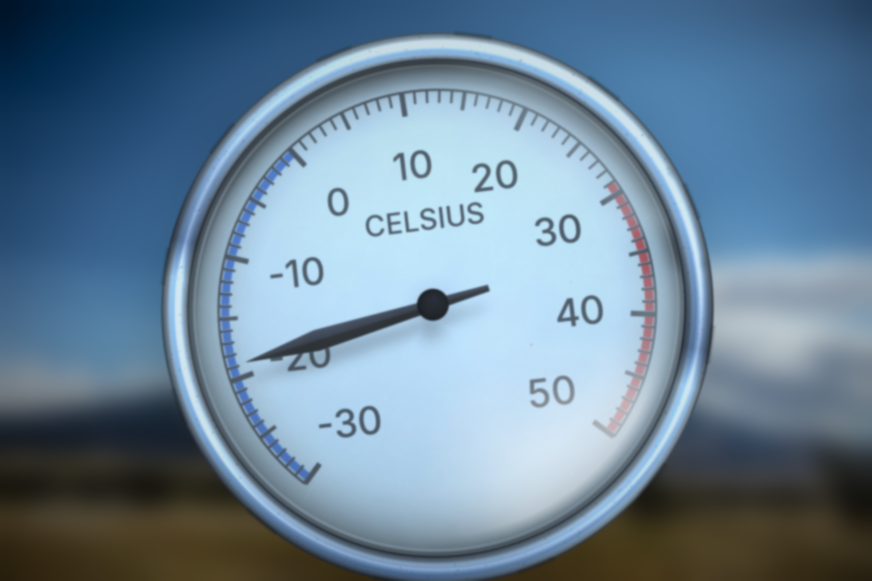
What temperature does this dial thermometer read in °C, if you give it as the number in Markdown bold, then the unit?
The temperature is **-19** °C
